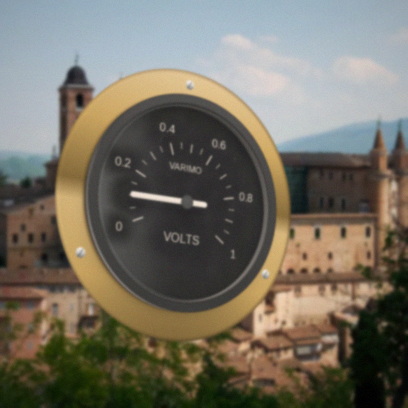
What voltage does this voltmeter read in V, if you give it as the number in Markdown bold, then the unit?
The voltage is **0.1** V
